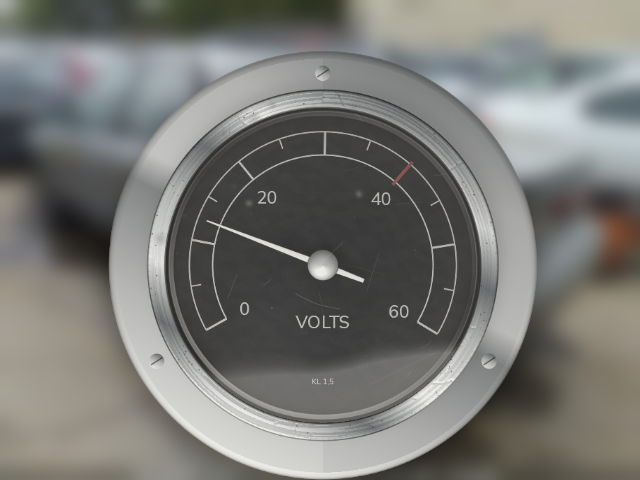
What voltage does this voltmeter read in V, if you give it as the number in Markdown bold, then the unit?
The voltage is **12.5** V
